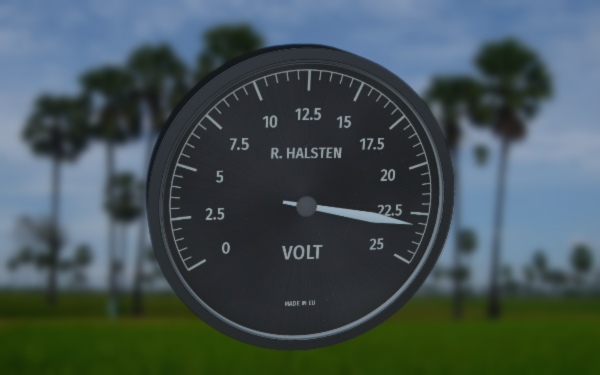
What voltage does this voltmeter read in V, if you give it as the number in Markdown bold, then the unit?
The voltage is **23** V
